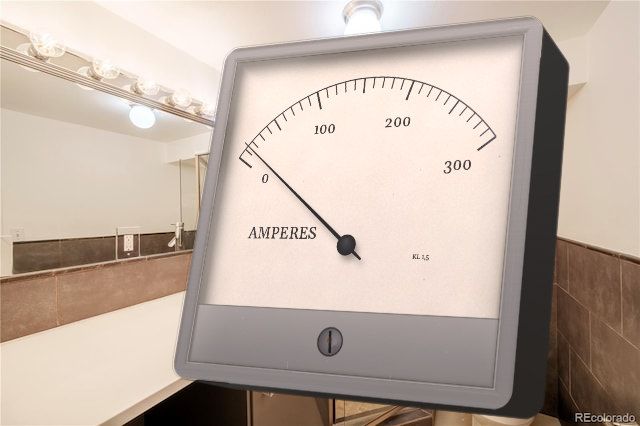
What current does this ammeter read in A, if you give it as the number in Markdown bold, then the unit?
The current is **15** A
